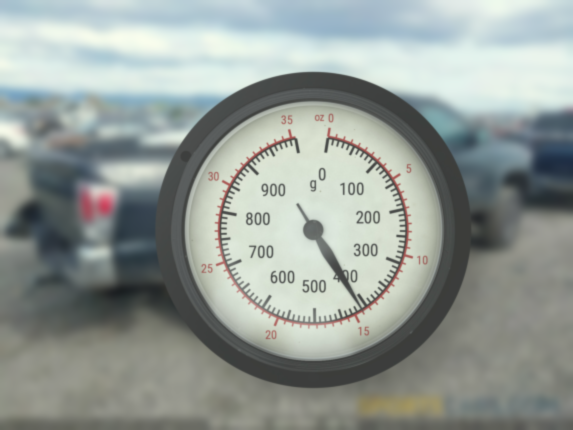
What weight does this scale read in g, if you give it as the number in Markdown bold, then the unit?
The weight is **410** g
